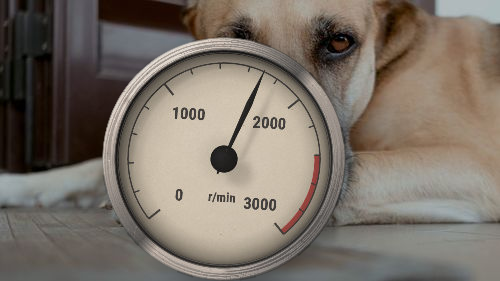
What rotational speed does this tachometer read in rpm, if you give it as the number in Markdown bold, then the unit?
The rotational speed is **1700** rpm
